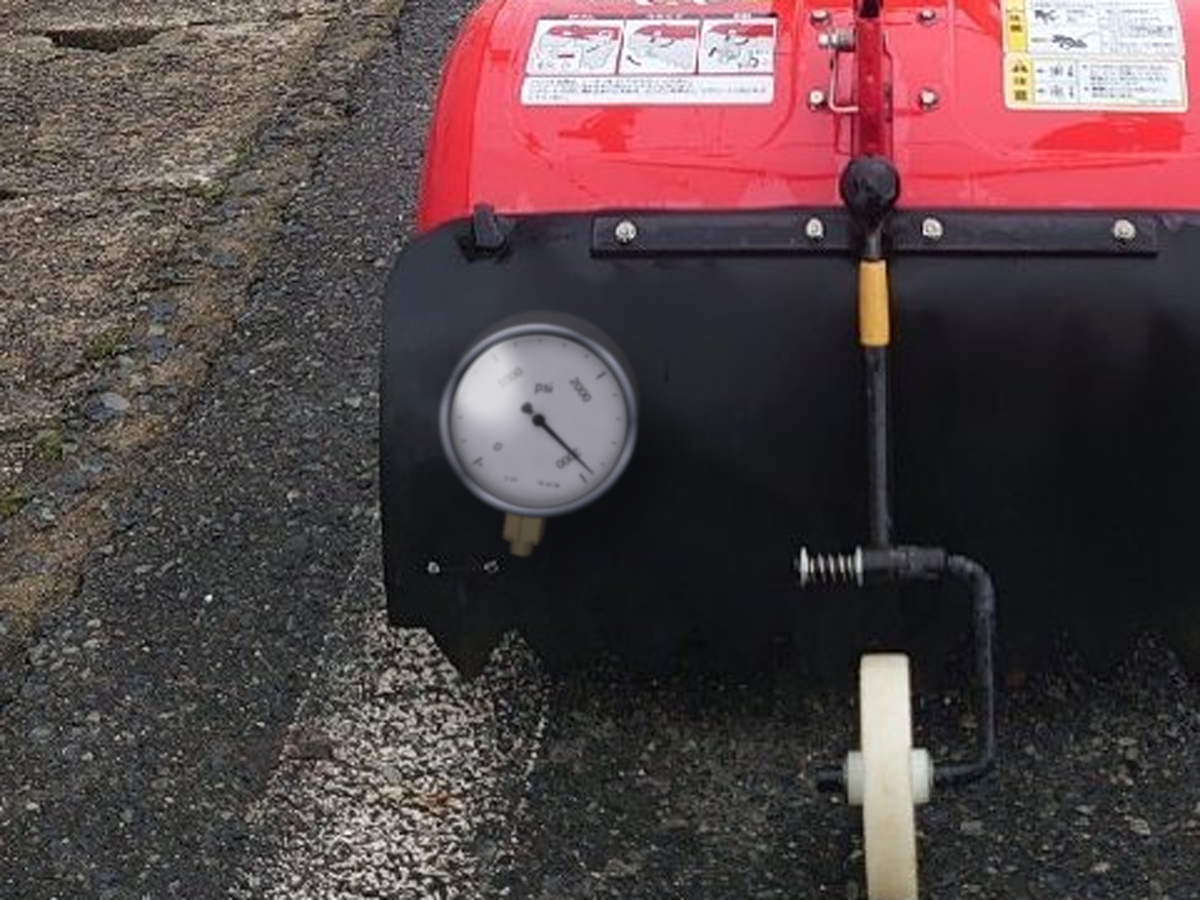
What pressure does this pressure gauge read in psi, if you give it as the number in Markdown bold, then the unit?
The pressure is **2900** psi
